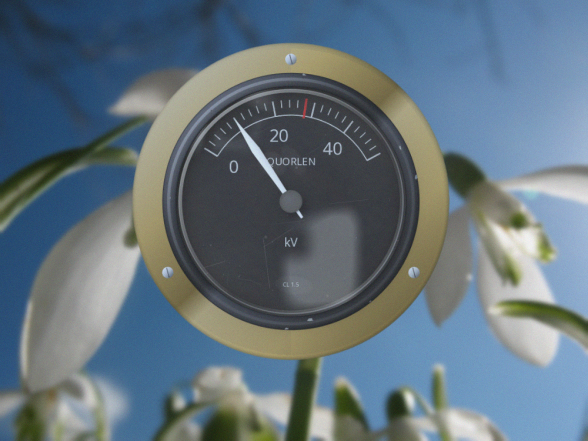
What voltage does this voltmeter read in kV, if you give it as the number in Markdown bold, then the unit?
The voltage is **10** kV
